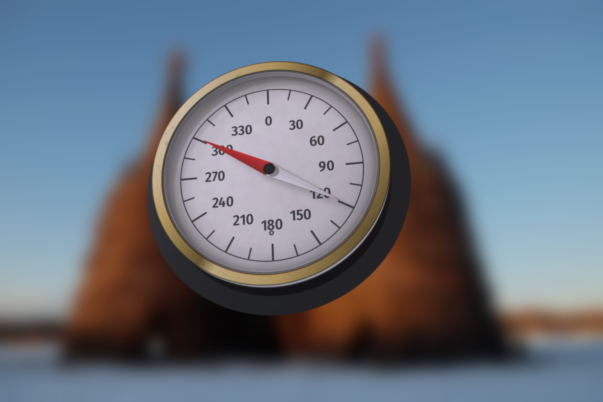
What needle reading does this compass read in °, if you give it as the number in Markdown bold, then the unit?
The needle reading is **300** °
